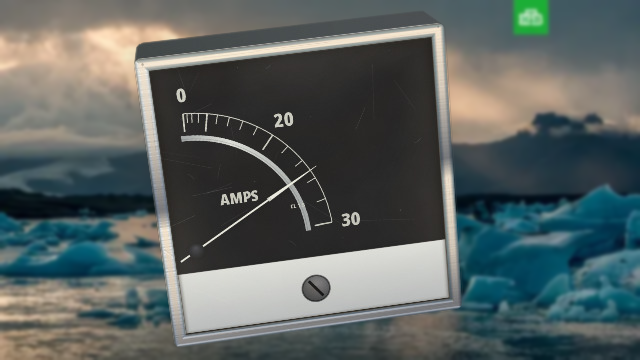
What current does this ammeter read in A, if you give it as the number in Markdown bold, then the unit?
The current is **25** A
